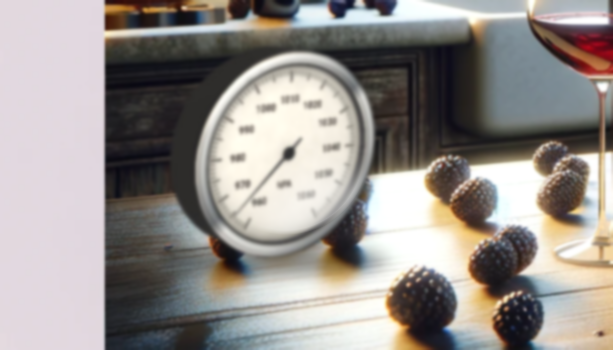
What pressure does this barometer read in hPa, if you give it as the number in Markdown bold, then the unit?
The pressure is **965** hPa
